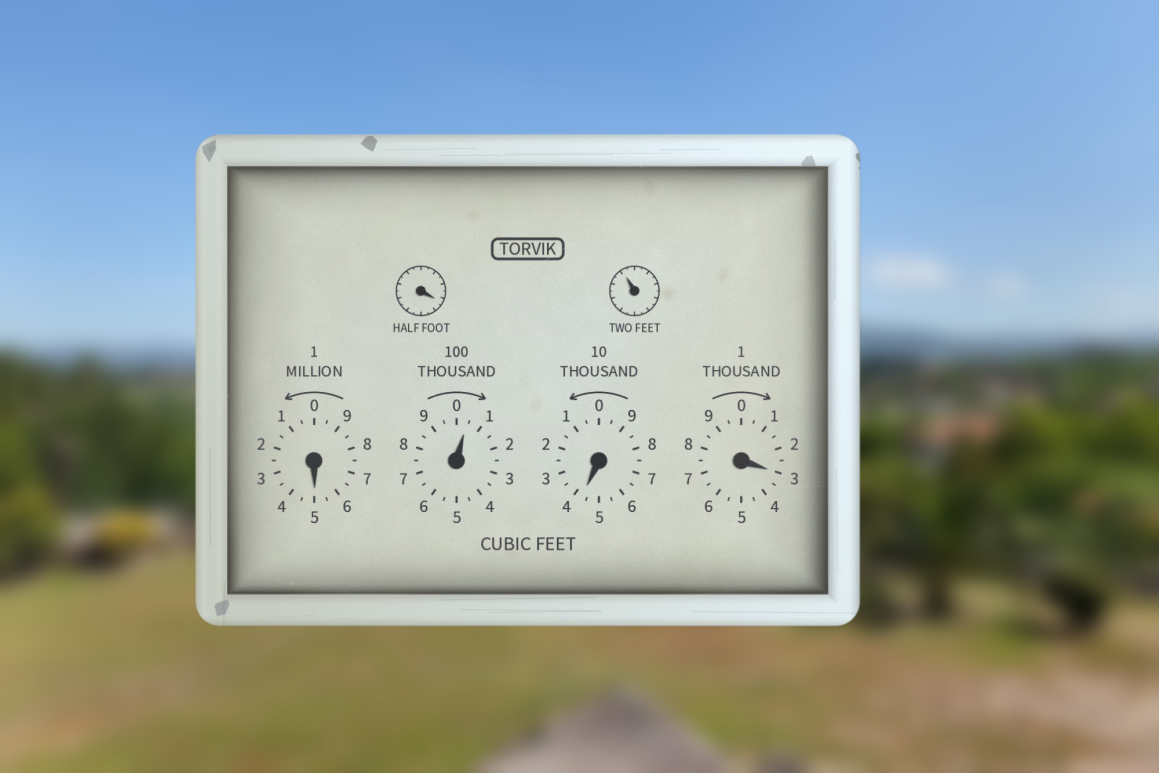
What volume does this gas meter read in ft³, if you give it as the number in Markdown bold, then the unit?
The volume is **504300** ft³
